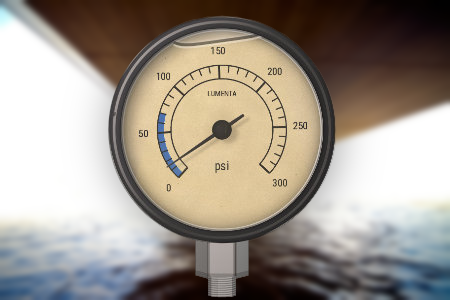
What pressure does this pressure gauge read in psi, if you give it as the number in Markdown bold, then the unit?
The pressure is **15** psi
